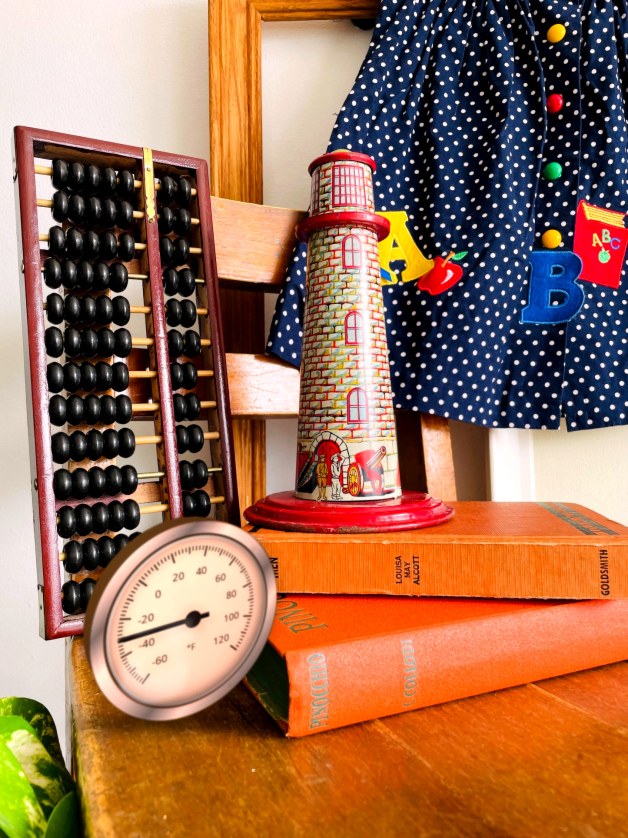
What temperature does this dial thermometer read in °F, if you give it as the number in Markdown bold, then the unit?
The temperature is **-30** °F
